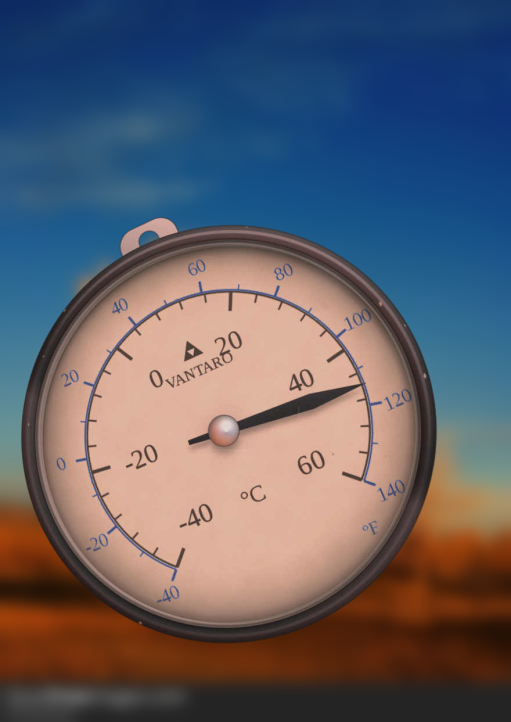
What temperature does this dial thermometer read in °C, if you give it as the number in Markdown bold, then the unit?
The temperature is **46** °C
